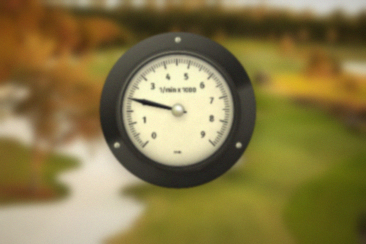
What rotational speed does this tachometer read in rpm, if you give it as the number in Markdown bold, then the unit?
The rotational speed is **2000** rpm
